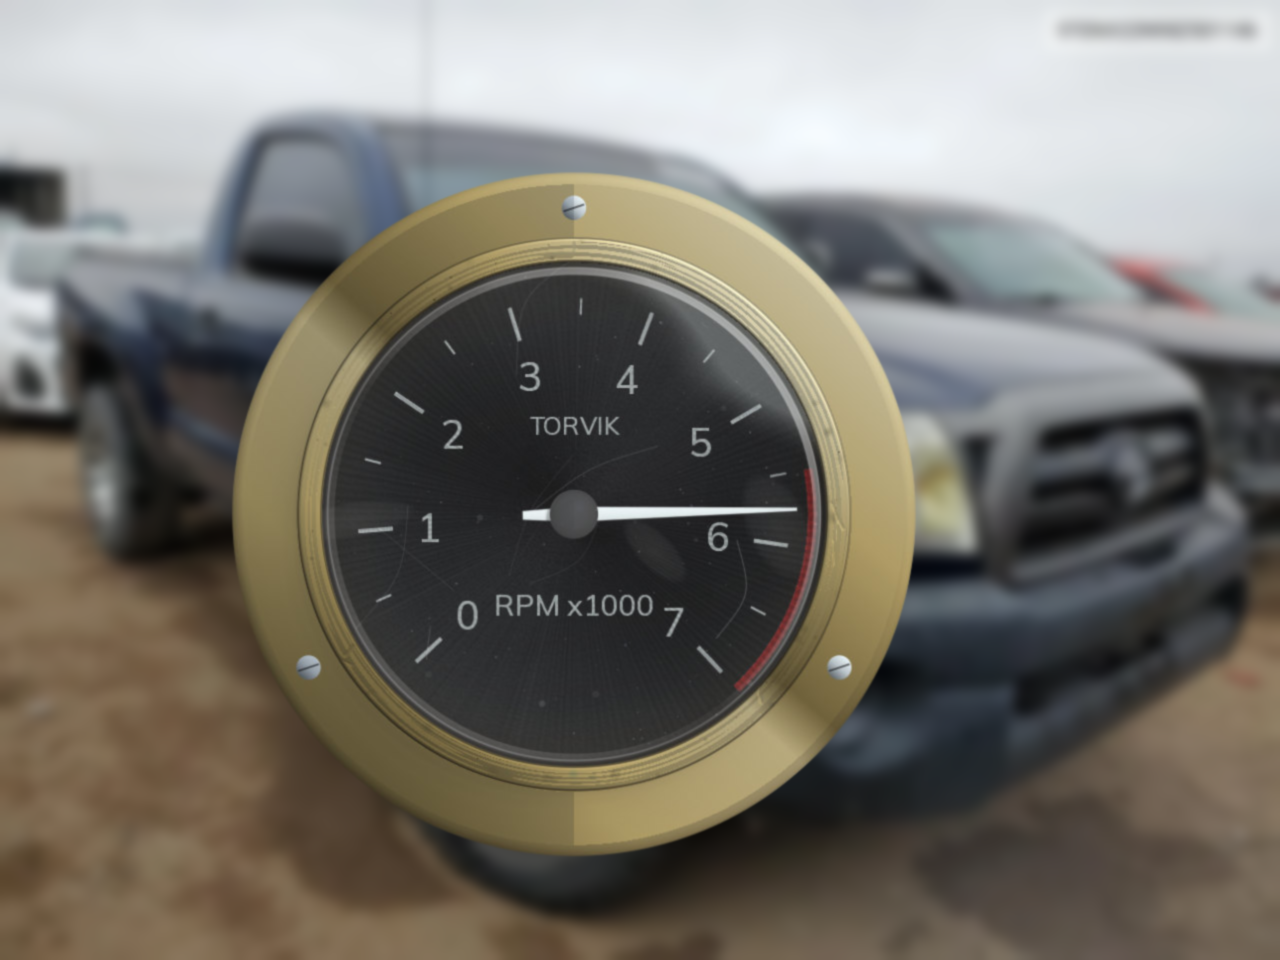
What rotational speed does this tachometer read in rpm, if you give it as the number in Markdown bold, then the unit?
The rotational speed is **5750** rpm
